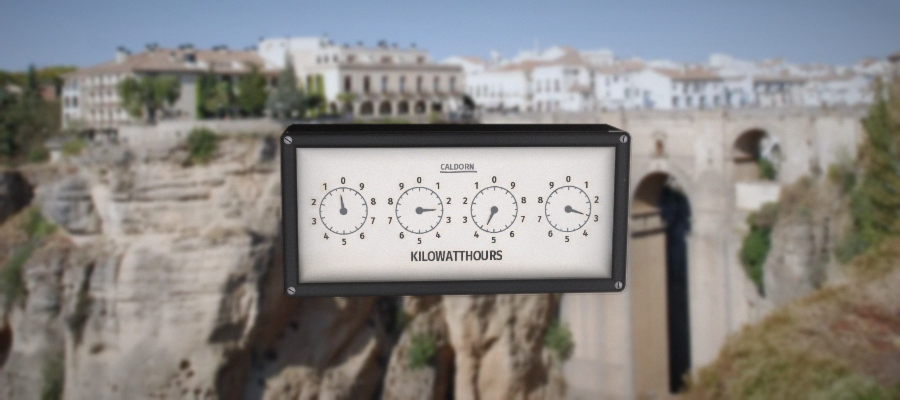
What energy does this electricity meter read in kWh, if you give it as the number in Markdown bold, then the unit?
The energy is **243** kWh
